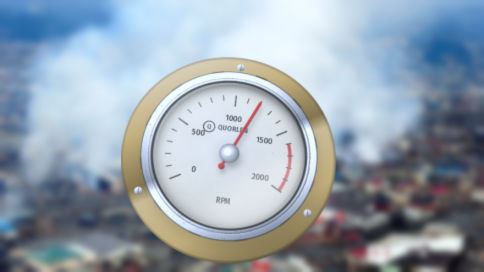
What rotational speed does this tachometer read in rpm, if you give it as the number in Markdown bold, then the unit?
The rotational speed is **1200** rpm
